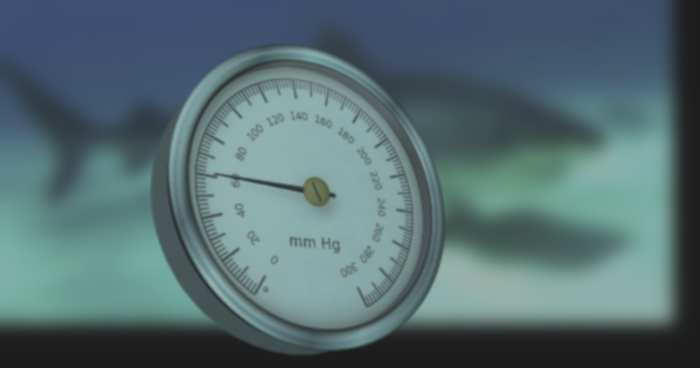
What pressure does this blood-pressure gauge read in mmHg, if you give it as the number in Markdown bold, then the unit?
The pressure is **60** mmHg
